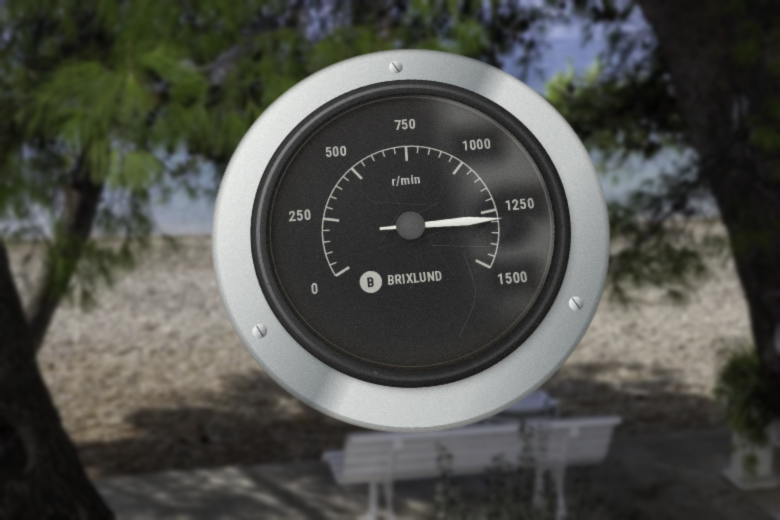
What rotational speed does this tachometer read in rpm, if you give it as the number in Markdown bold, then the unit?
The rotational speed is **1300** rpm
